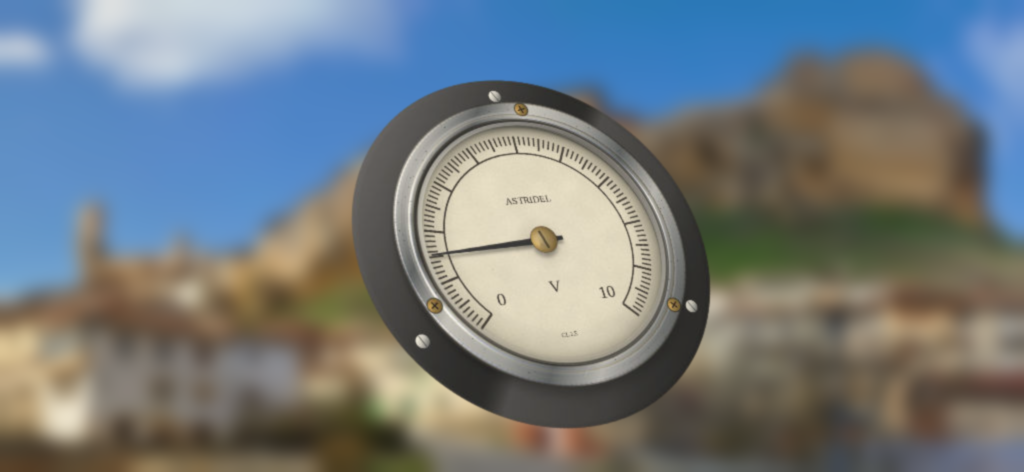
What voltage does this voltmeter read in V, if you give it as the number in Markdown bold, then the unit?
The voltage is **1.5** V
